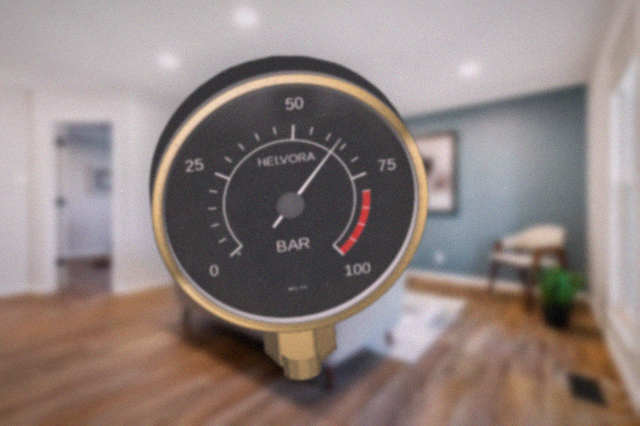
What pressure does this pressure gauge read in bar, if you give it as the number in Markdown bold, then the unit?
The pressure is **62.5** bar
